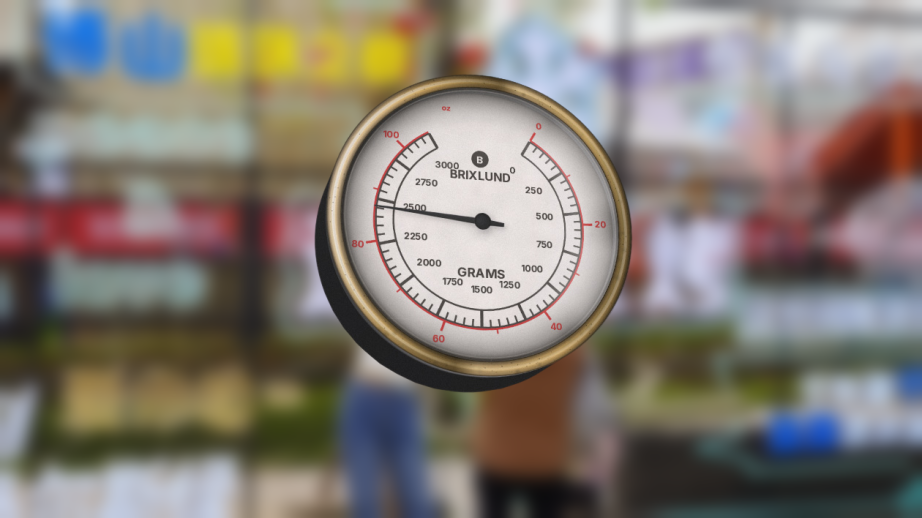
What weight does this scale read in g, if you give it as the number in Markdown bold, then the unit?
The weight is **2450** g
